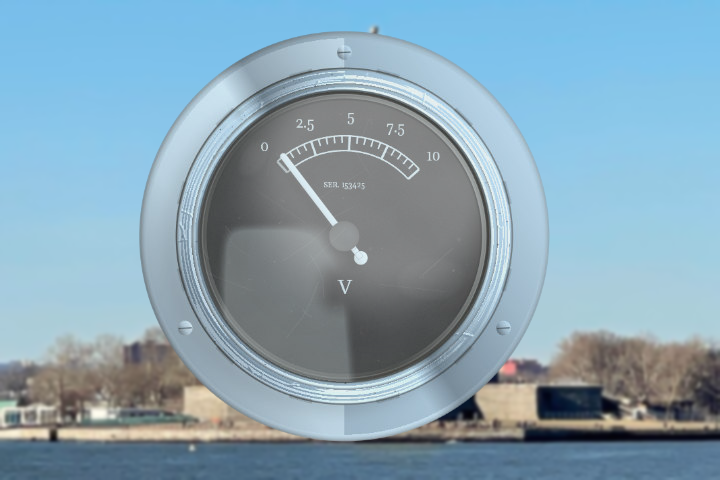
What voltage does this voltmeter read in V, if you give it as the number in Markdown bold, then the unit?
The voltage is **0.5** V
